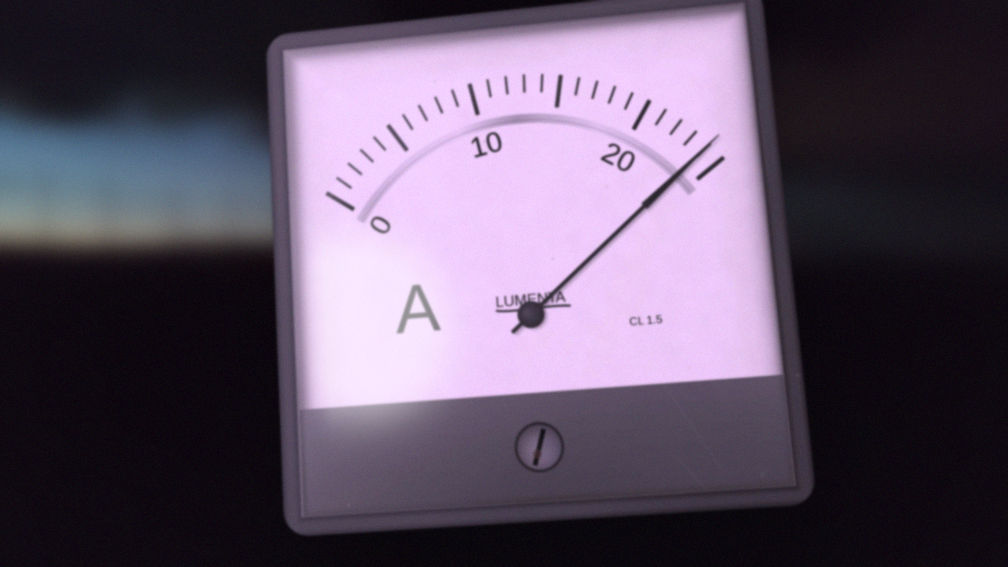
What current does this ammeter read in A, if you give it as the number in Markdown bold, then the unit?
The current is **24** A
